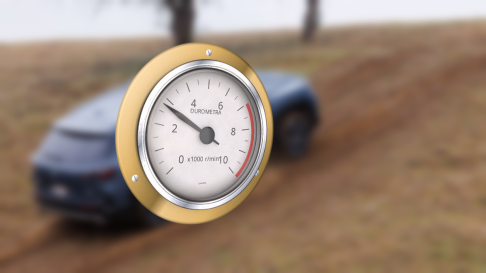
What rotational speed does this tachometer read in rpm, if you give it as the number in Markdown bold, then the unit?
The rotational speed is **2750** rpm
